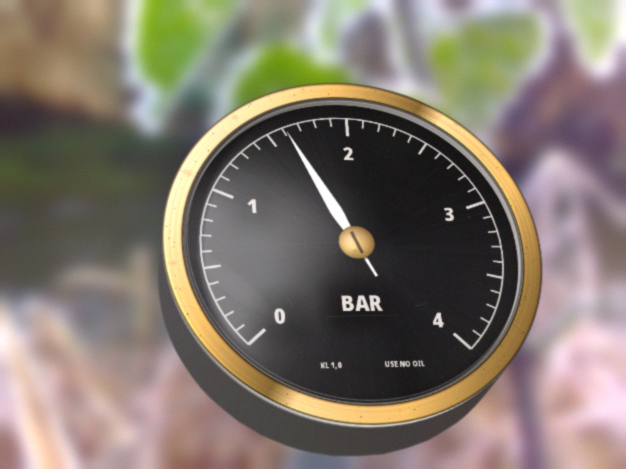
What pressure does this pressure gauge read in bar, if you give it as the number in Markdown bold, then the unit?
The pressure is **1.6** bar
